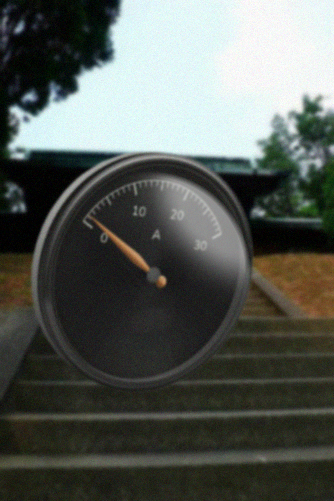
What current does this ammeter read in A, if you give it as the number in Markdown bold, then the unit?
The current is **1** A
